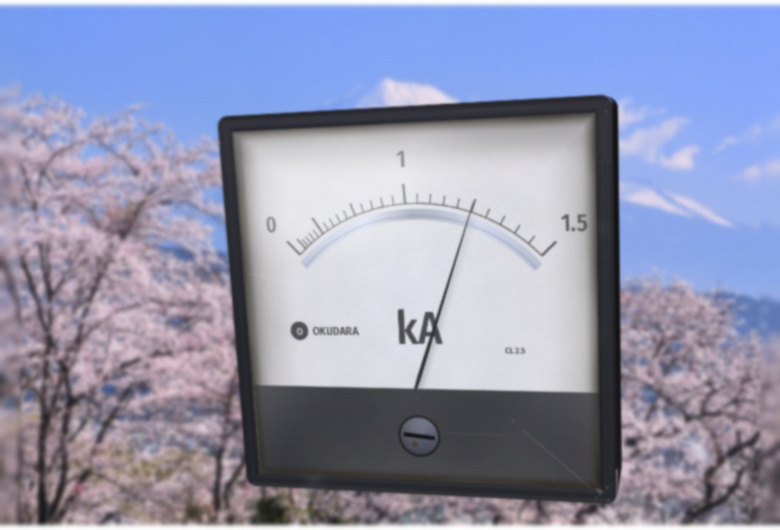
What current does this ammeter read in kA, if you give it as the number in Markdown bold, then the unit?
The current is **1.25** kA
